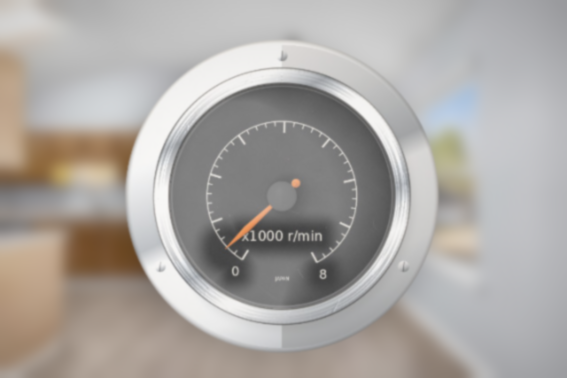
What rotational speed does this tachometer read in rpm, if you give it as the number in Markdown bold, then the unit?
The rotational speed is **400** rpm
